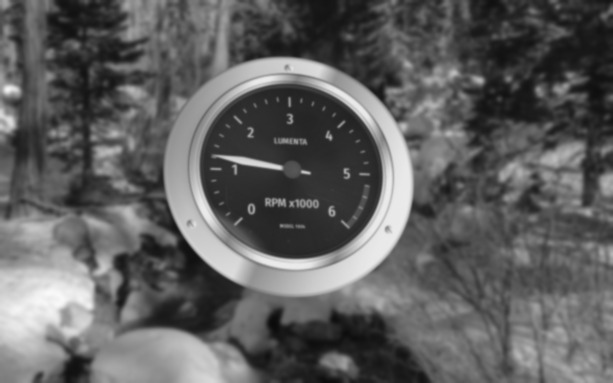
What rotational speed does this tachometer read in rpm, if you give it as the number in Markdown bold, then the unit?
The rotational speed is **1200** rpm
